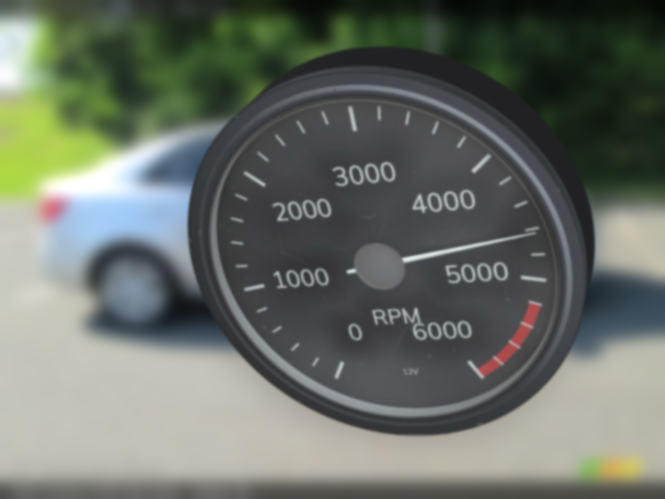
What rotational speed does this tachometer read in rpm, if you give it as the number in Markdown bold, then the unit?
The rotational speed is **4600** rpm
